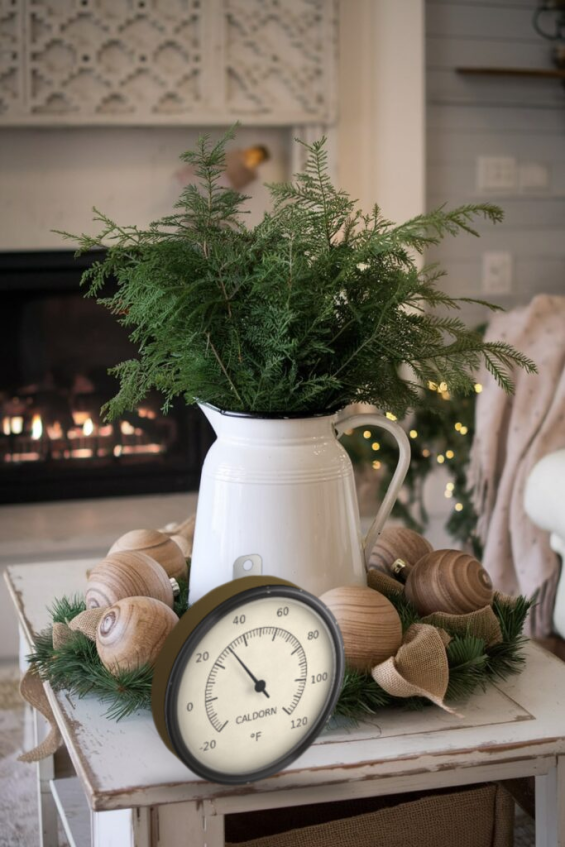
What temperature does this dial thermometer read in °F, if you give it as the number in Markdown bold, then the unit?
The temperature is **30** °F
